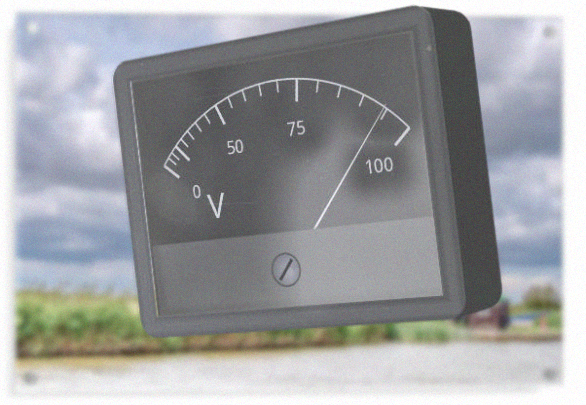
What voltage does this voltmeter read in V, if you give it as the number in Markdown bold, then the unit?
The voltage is **95** V
